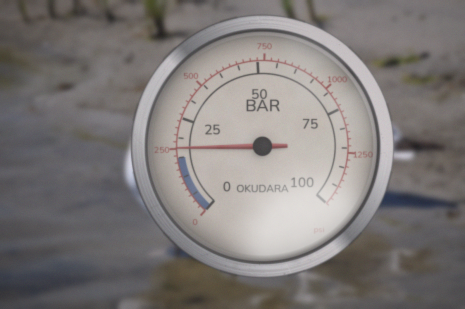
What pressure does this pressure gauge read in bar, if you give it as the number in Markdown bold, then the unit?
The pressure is **17.5** bar
